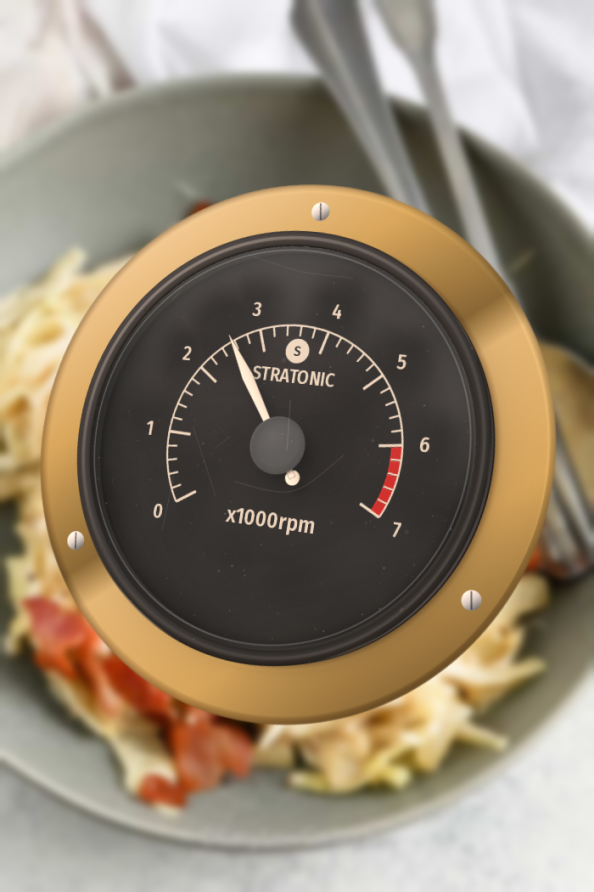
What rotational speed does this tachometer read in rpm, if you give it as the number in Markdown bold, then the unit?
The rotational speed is **2600** rpm
